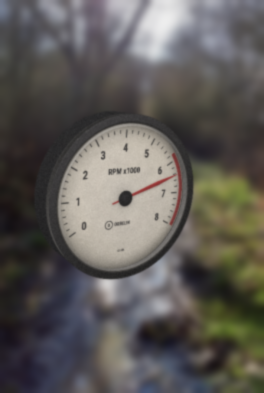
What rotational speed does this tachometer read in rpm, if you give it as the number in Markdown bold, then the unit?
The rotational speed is **6400** rpm
